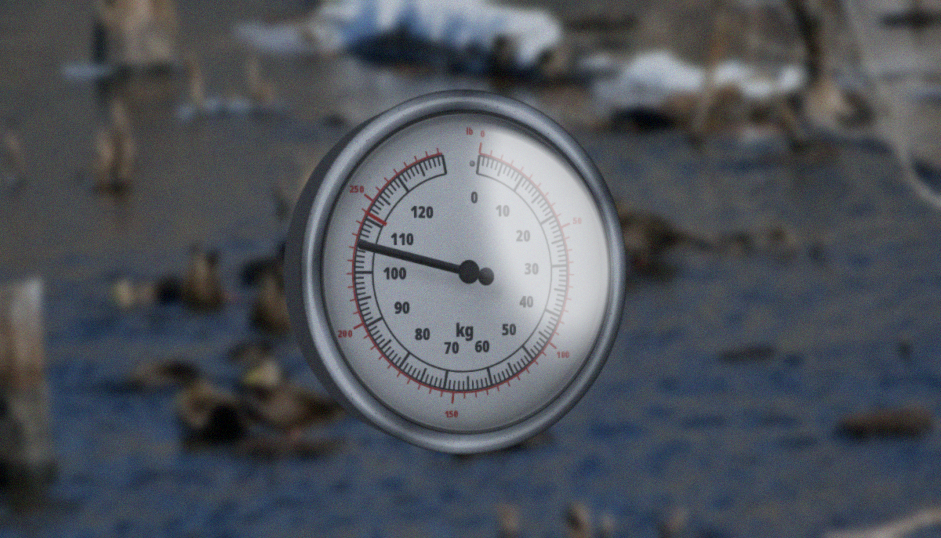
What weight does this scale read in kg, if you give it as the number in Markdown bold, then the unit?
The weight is **105** kg
